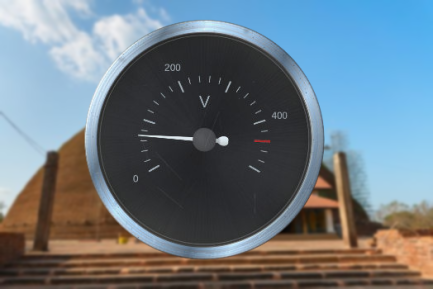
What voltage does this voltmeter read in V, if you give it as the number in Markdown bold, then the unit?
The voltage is **70** V
